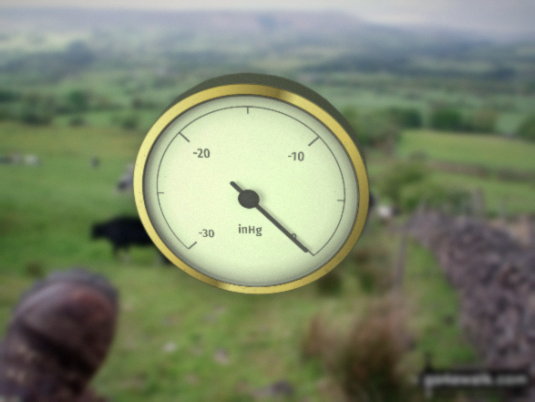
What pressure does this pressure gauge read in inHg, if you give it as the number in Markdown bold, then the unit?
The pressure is **0** inHg
